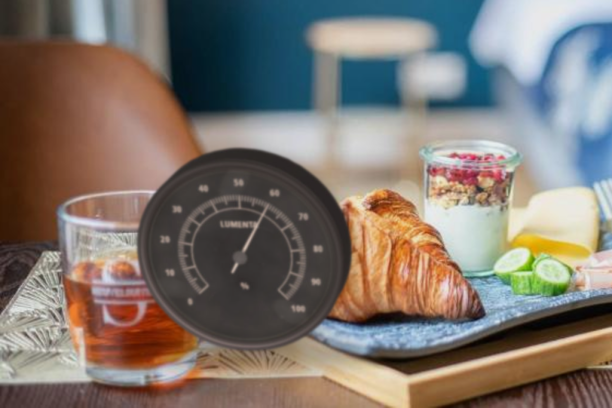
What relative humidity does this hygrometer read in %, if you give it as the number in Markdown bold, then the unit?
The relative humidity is **60** %
